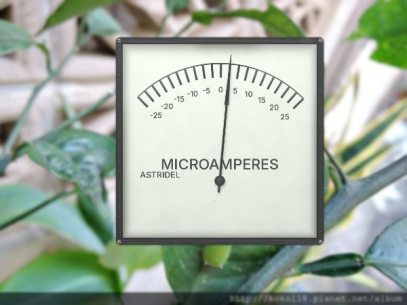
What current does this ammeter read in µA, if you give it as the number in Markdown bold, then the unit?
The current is **2.5** µA
